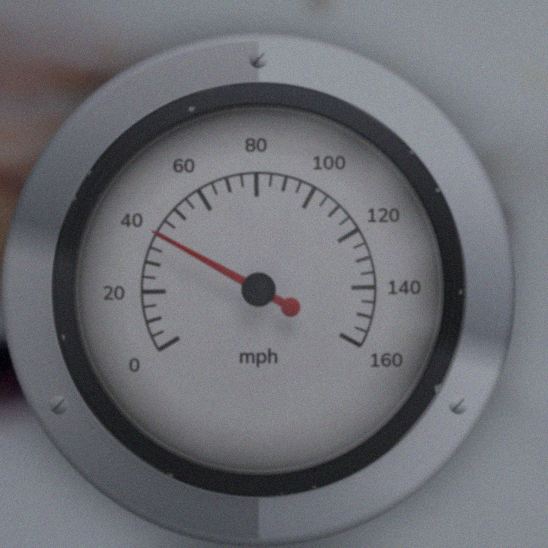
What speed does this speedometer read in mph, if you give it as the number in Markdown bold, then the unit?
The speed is **40** mph
